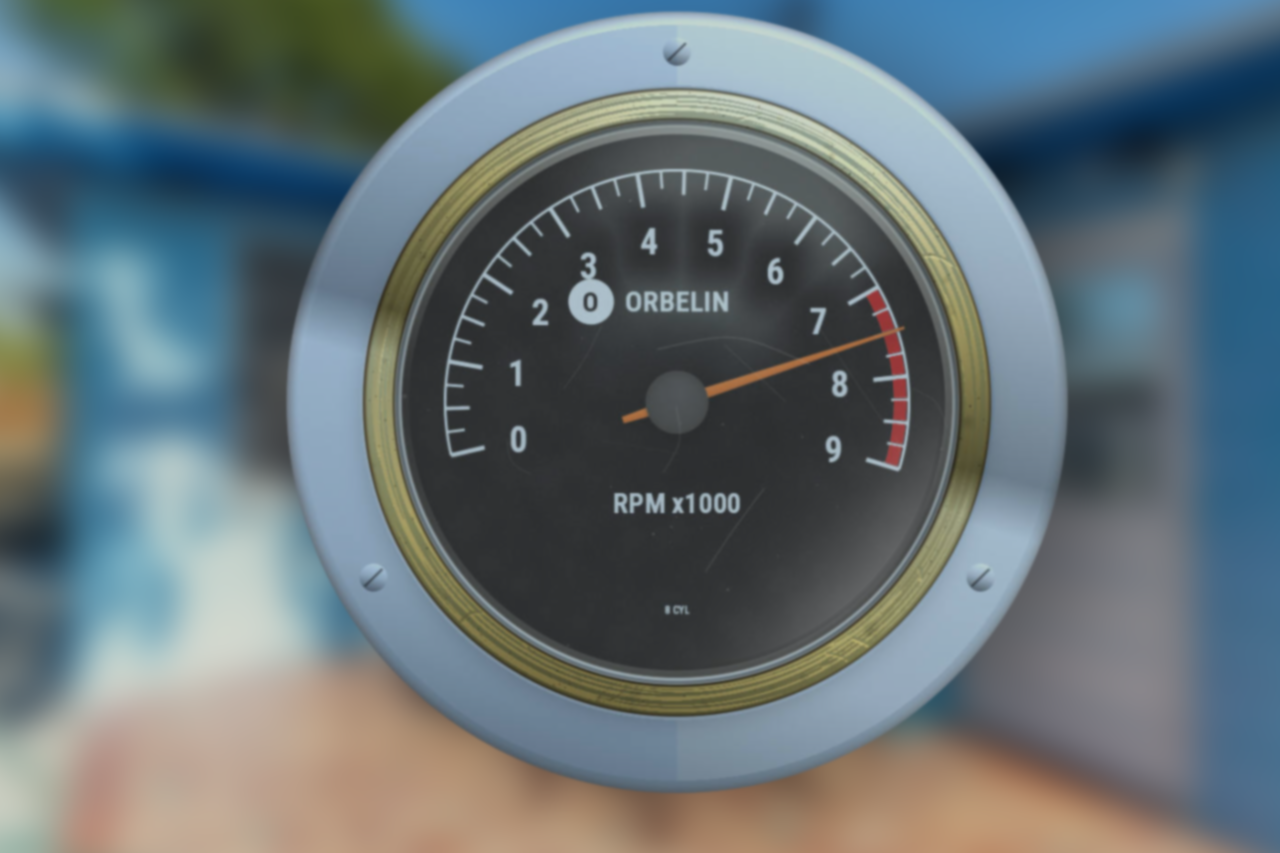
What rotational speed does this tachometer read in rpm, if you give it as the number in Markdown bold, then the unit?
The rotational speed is **7500** rpm
